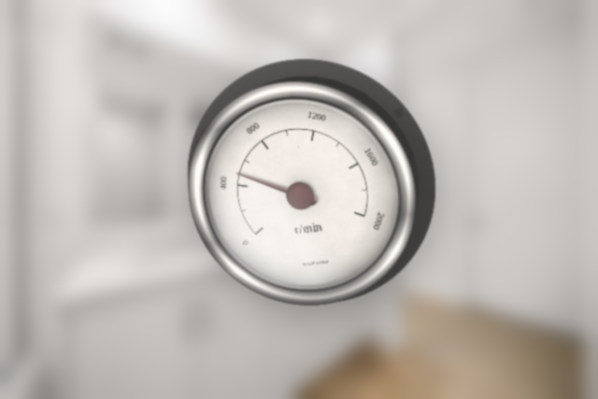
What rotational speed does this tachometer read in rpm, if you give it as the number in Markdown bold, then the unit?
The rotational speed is **500** rpm
